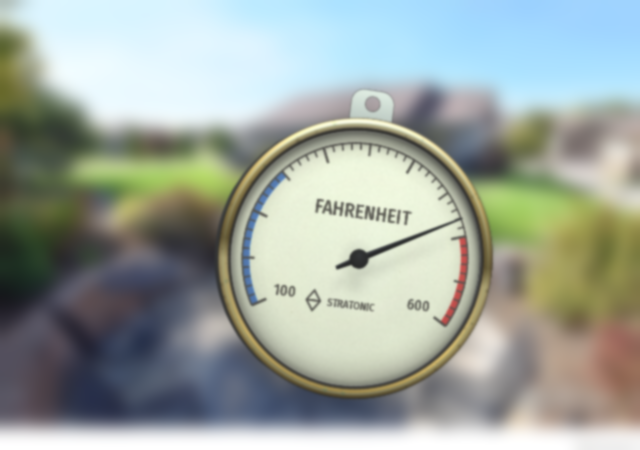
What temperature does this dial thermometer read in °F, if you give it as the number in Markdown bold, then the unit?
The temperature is **480** °F
